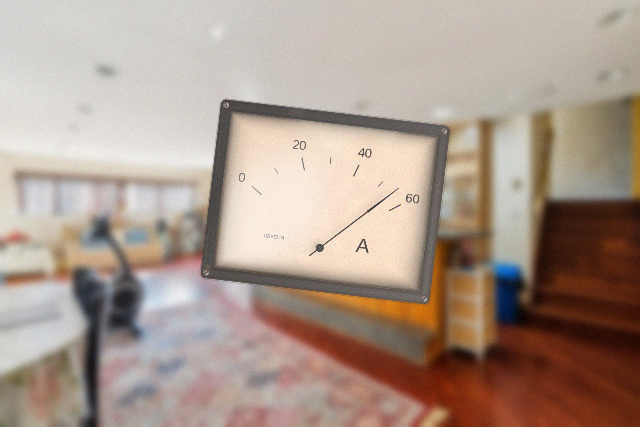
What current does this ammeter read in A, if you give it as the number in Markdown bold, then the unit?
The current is **55** A
